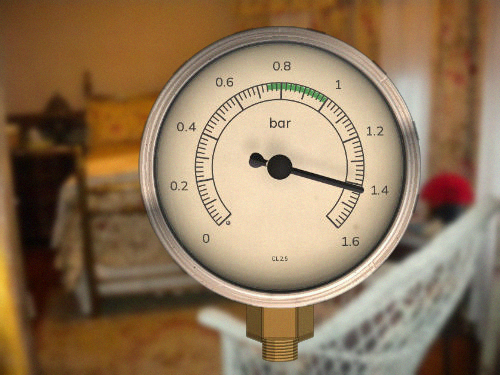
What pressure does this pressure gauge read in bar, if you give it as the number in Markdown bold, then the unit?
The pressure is **1.42** bar
